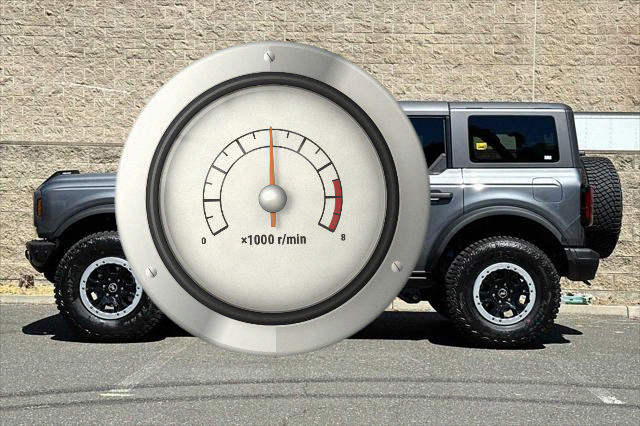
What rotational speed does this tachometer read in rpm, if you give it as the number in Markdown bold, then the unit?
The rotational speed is **4000** rpm
